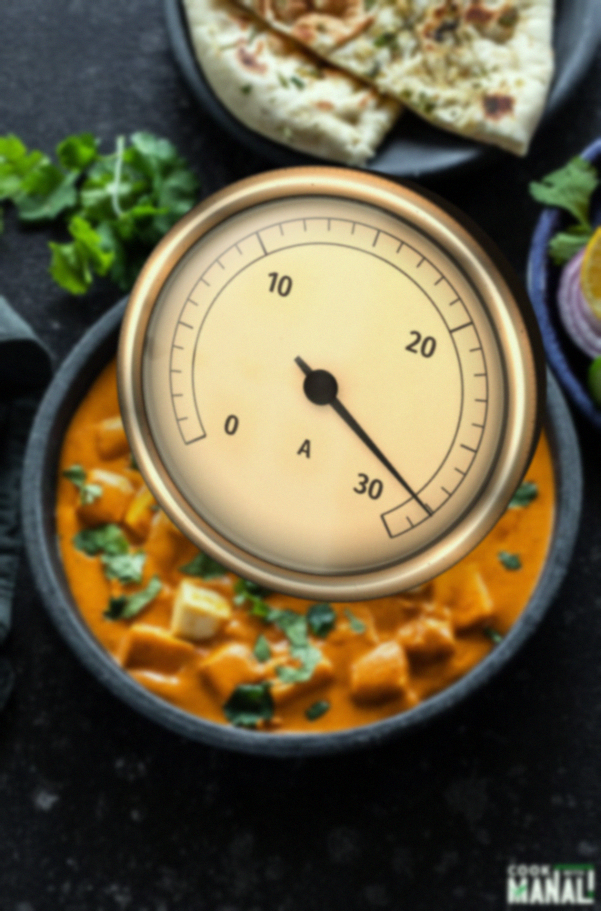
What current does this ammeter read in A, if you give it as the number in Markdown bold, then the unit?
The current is **28** A
